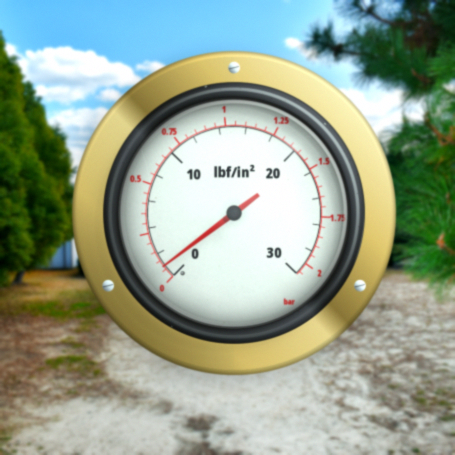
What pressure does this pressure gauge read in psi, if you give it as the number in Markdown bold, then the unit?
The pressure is **1** psi
